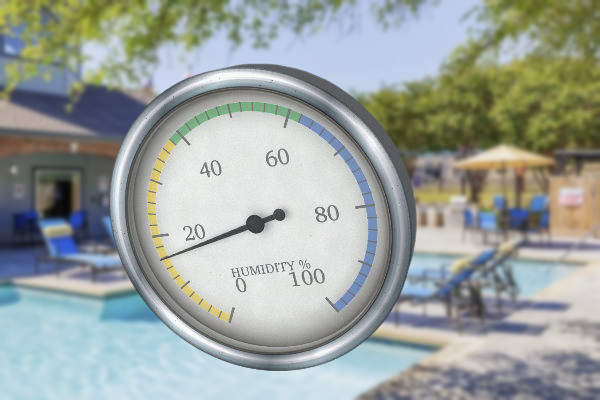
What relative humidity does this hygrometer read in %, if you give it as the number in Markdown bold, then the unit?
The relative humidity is **16** %
